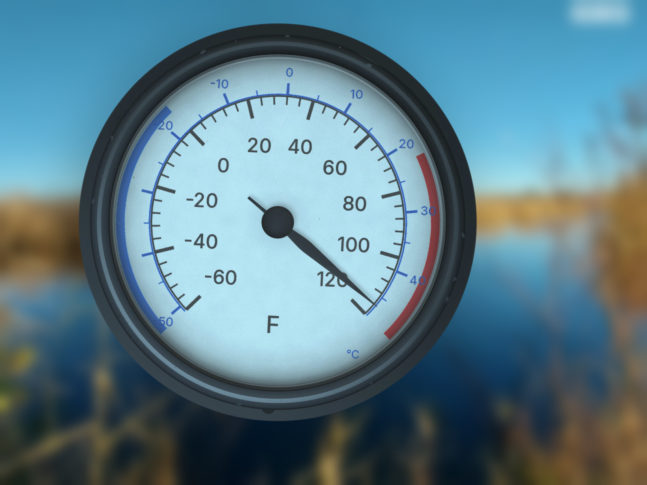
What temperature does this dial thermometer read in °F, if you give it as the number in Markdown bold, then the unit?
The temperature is **116** °F
